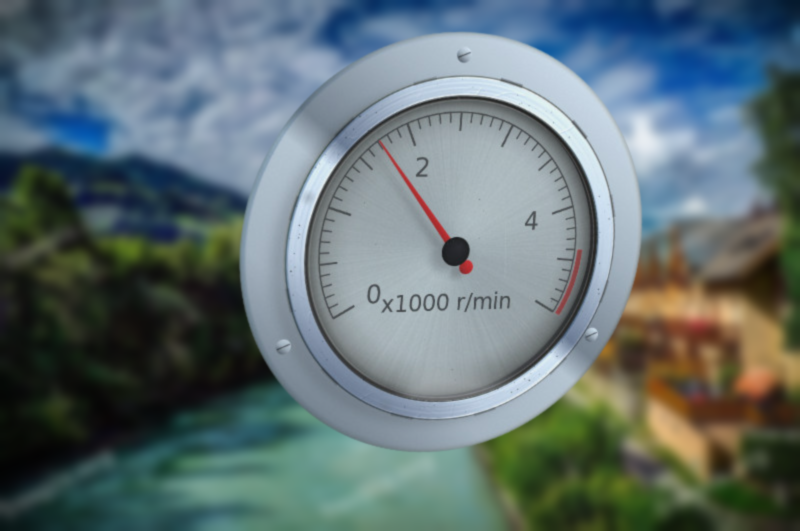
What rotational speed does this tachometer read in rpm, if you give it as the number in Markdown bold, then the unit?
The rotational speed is **1700** rpm
